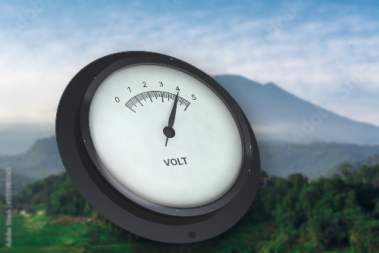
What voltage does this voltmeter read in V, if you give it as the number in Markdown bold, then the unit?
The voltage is **4** V
